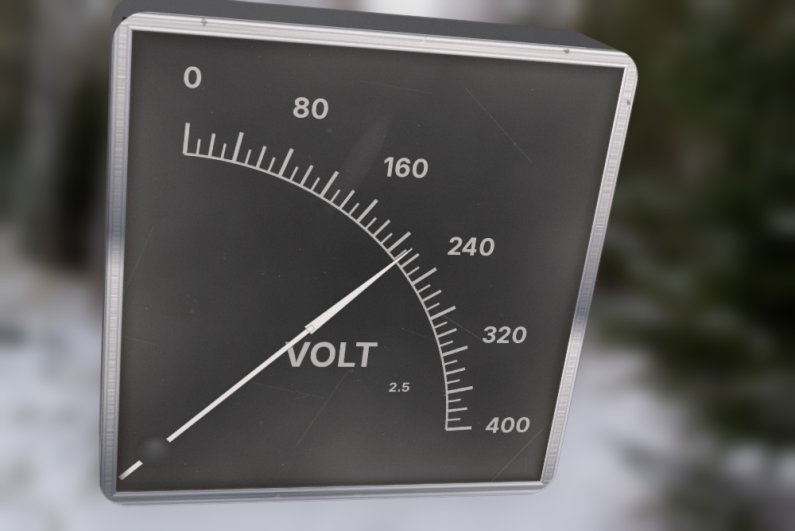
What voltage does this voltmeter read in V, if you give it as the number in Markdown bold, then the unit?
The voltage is **210** V
